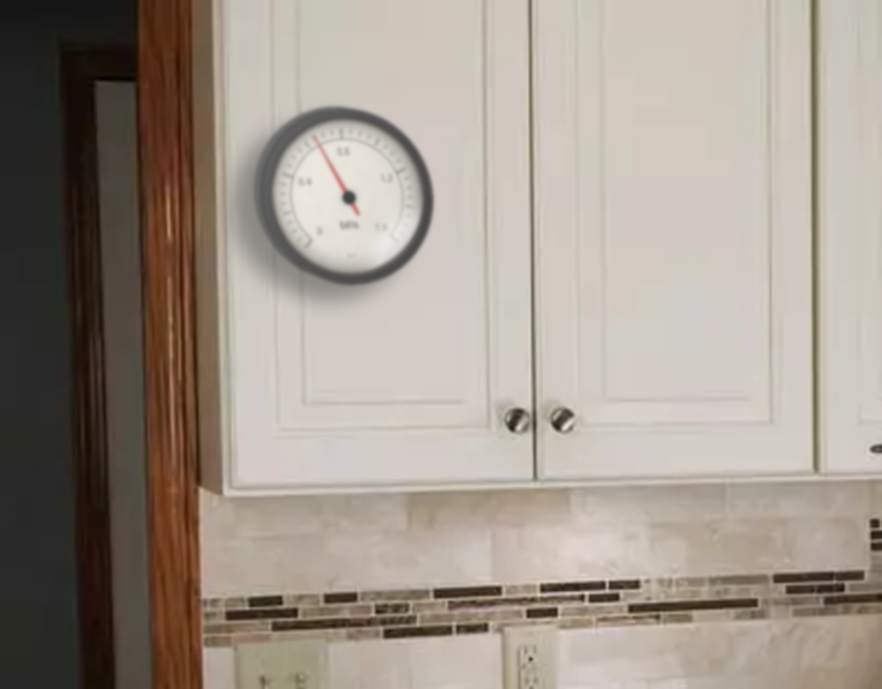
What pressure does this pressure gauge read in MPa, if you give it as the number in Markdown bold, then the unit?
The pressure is **0.65** MPa
